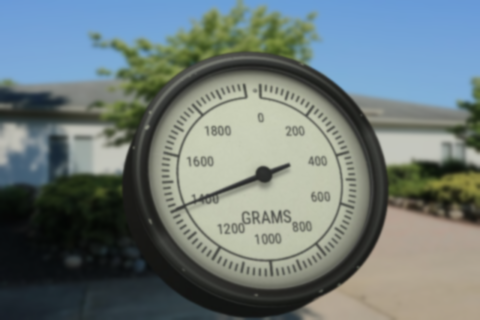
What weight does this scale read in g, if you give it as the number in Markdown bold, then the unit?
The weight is **1400** g
